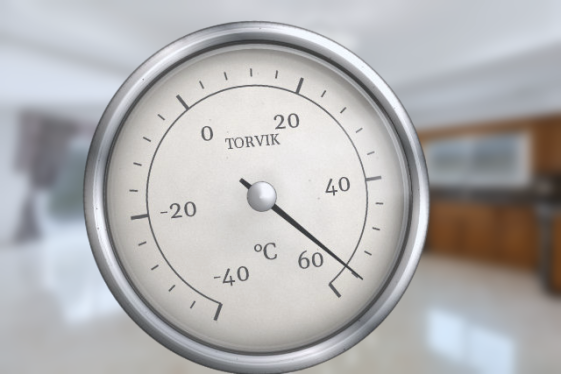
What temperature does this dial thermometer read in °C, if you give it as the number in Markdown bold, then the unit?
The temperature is **56** °C
